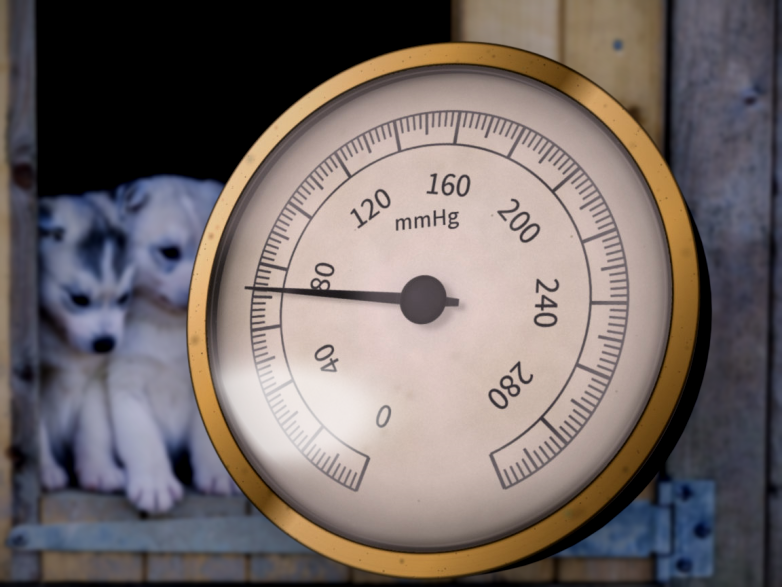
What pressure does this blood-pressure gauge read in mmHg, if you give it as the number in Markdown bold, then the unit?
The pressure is **72** mmHg
